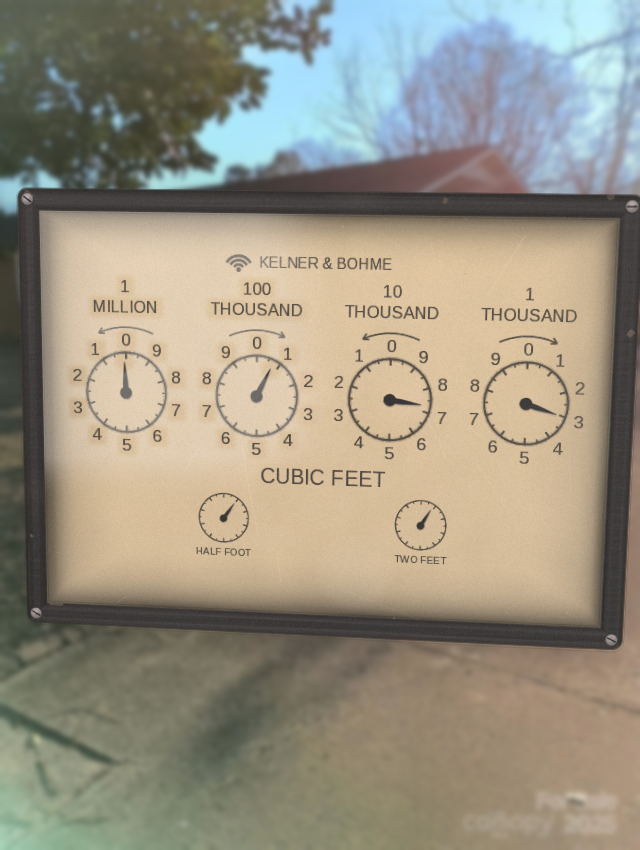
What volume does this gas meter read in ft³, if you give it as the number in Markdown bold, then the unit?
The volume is **7300** ft³
